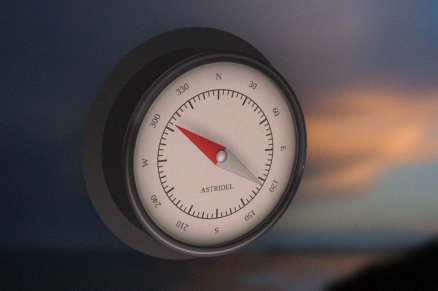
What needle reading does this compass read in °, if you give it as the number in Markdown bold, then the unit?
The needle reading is **305** °
